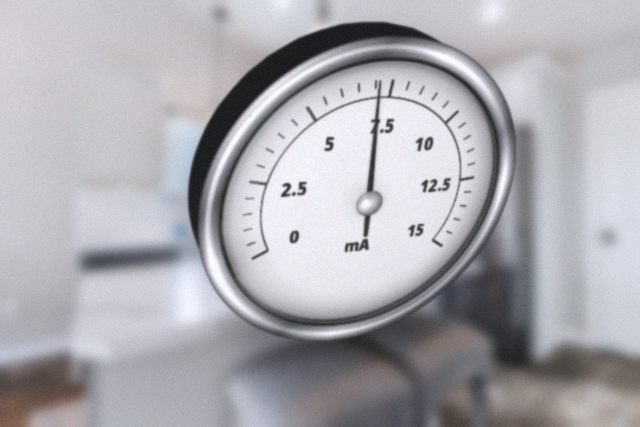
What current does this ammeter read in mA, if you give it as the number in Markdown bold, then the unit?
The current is **7** mA
